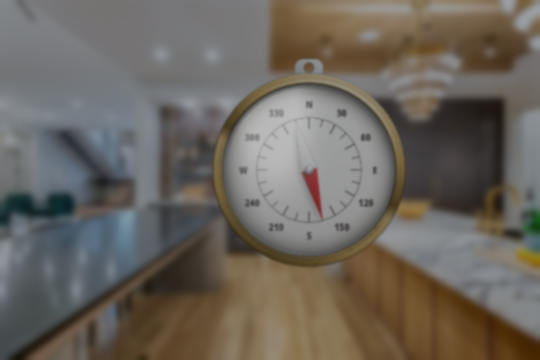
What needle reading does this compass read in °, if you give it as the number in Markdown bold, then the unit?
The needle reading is **165** °
